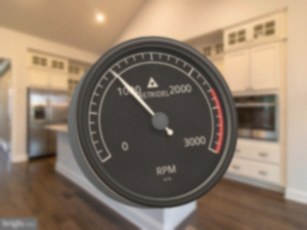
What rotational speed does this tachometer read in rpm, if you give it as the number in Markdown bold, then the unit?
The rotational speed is **1000** rpm
